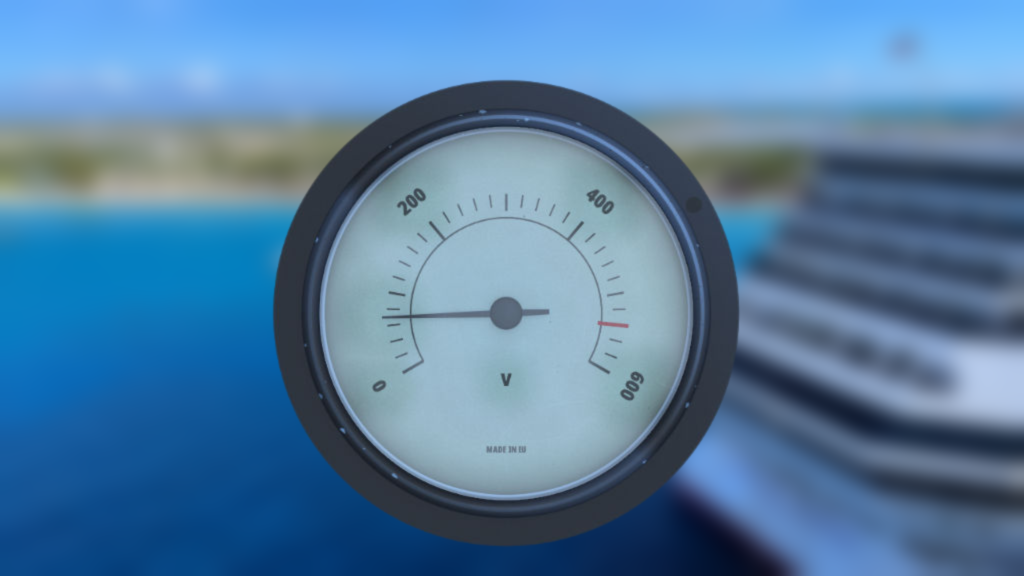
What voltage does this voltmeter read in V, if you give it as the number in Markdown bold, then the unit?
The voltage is **70** V
